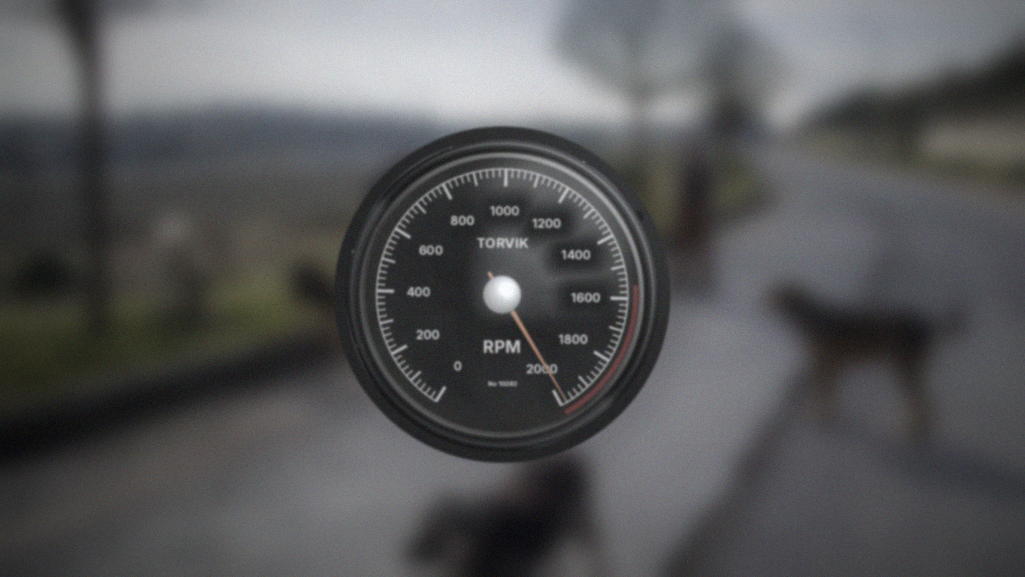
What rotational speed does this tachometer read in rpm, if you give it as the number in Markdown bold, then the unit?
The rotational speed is **1980** rpm
